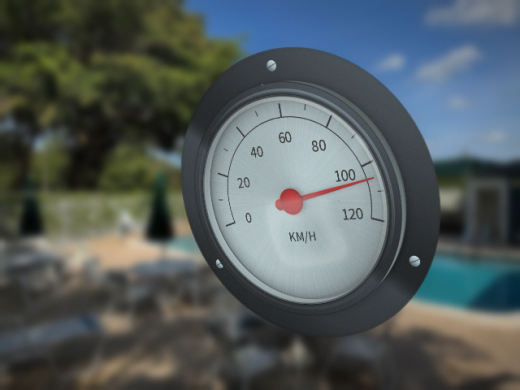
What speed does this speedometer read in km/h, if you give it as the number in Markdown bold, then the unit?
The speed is **105** km/h
